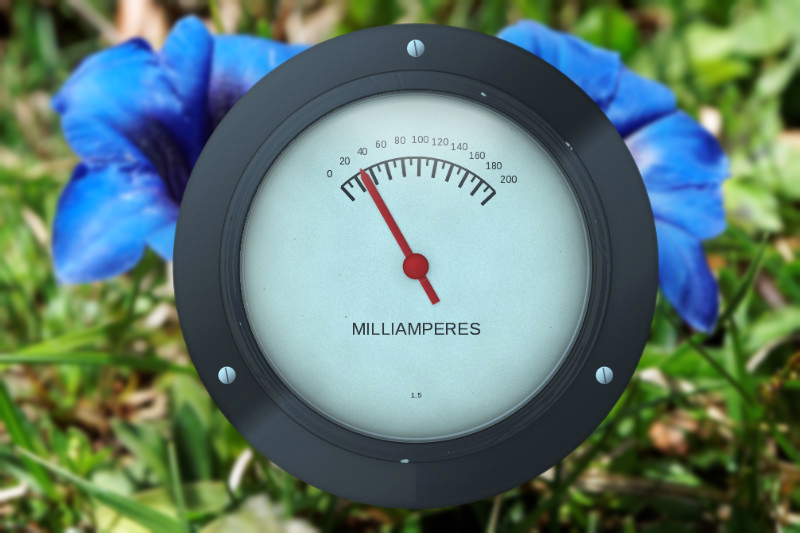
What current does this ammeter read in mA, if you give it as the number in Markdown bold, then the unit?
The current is **30** mA
